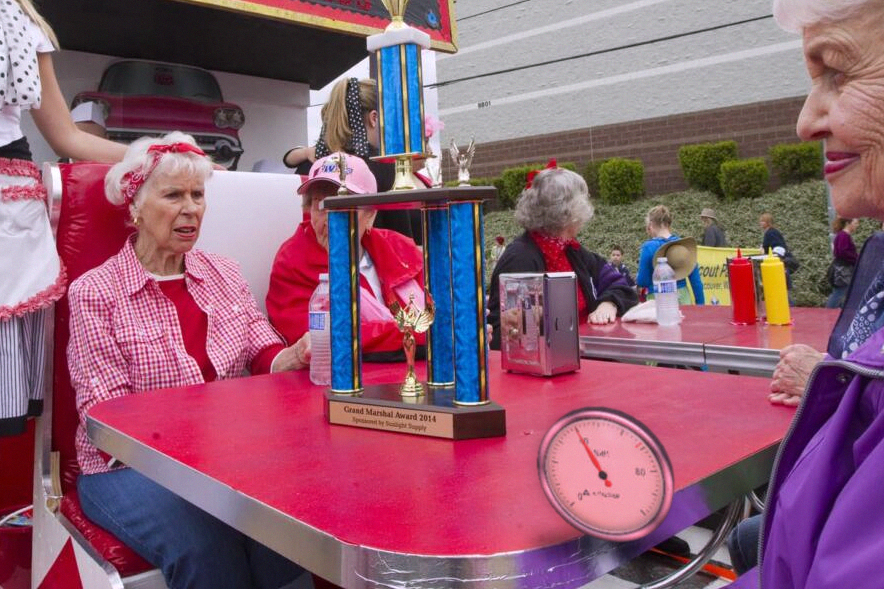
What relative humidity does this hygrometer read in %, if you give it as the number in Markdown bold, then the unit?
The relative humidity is **40** %
